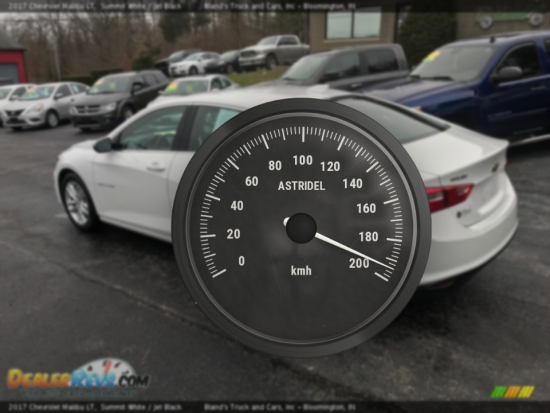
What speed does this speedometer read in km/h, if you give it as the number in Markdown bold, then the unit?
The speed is **194** km/h
